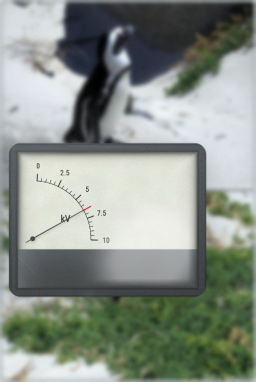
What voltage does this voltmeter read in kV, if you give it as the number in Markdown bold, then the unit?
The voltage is **6.5** kV
